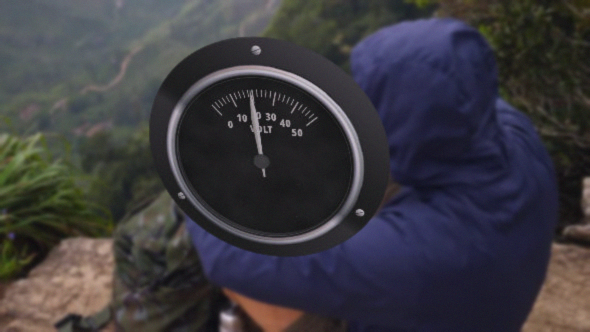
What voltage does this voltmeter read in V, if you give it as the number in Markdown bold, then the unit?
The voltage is **20** V
